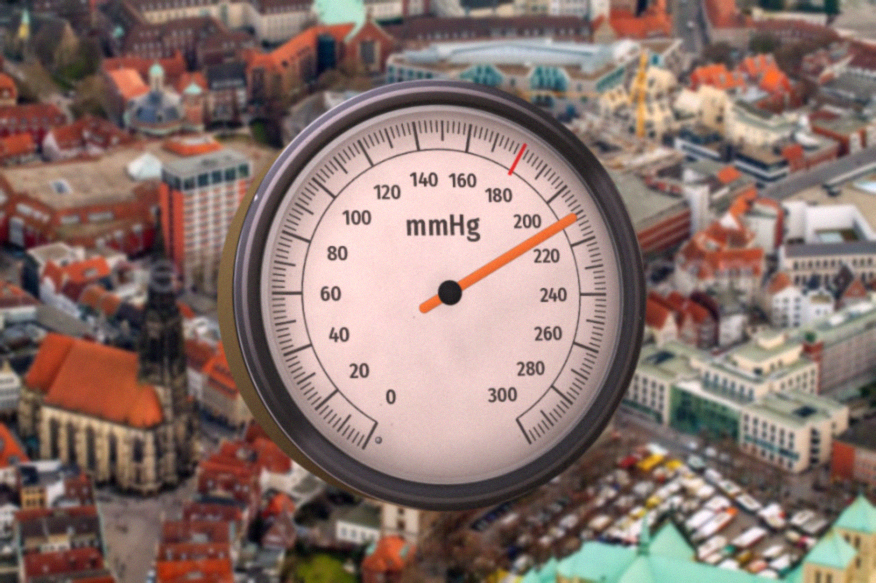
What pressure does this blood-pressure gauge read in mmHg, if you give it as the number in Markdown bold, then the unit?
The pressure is **210** mmHg
